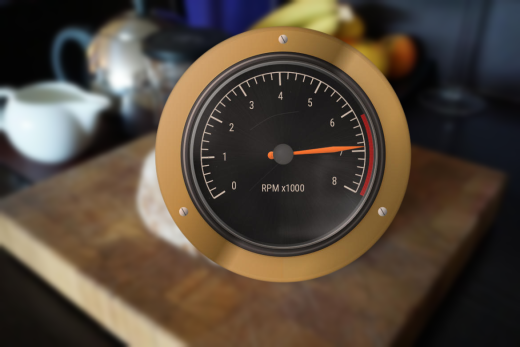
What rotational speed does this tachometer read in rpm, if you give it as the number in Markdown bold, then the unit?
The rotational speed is **6900** rpm
